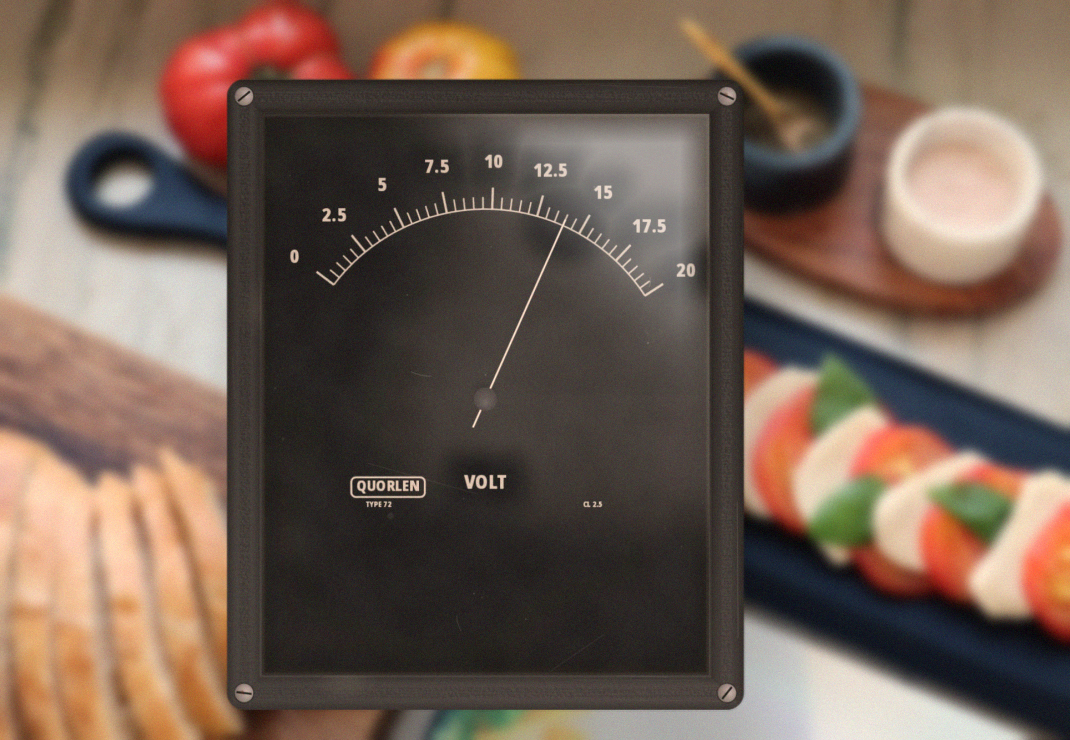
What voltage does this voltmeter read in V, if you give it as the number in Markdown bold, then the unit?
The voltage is **14** V
